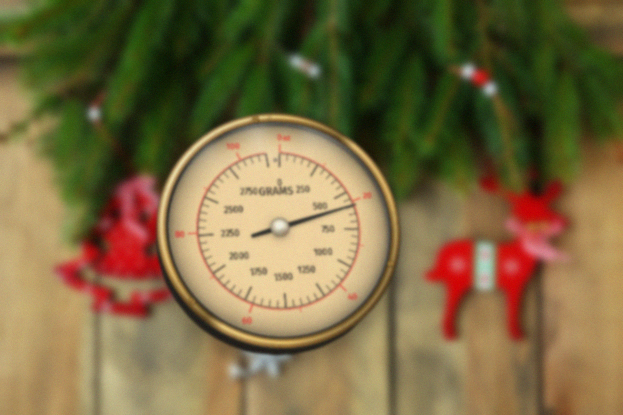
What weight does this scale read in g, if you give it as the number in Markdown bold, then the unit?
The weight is **600** g
